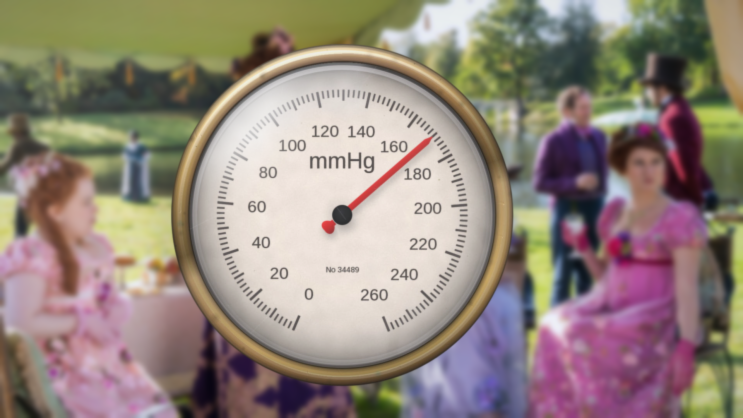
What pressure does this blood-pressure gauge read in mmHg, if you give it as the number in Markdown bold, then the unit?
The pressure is **170** mmHg
